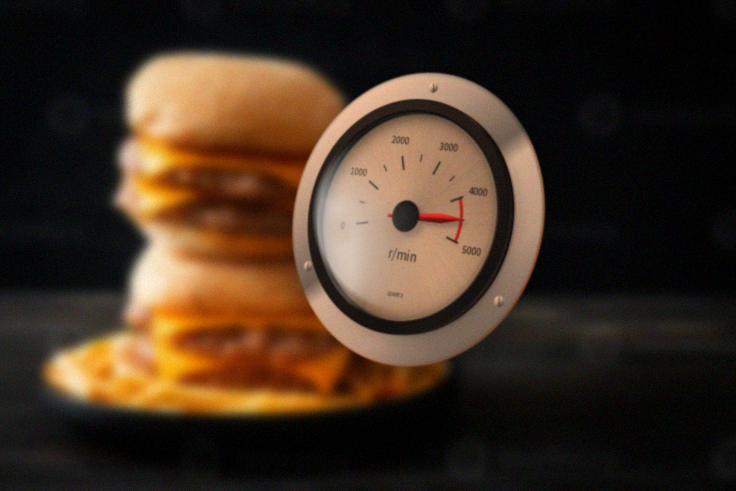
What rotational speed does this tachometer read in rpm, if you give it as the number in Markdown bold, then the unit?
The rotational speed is **4500** rpm
